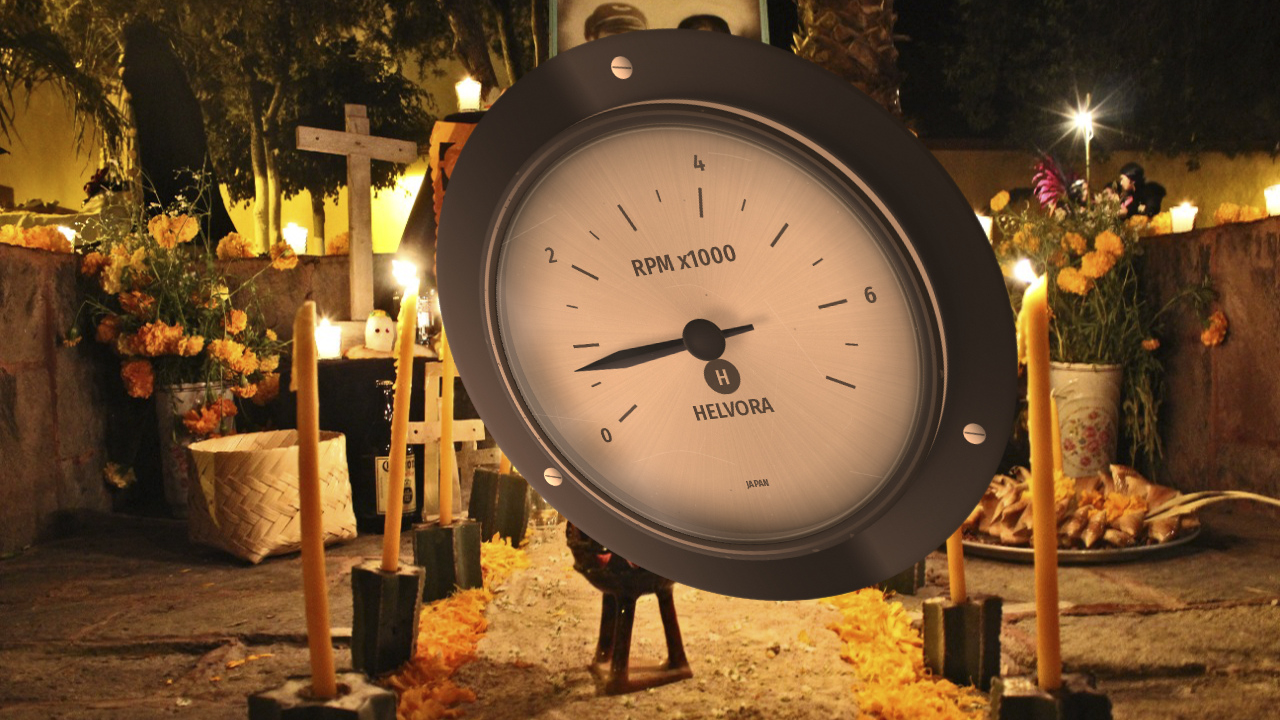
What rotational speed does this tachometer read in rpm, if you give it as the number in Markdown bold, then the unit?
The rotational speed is **750** rpm
